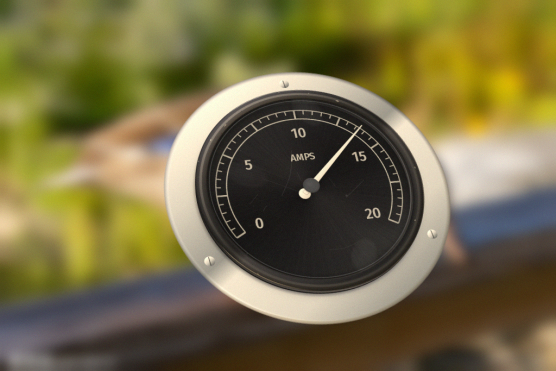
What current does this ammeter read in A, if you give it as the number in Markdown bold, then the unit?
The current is **13.75** A
